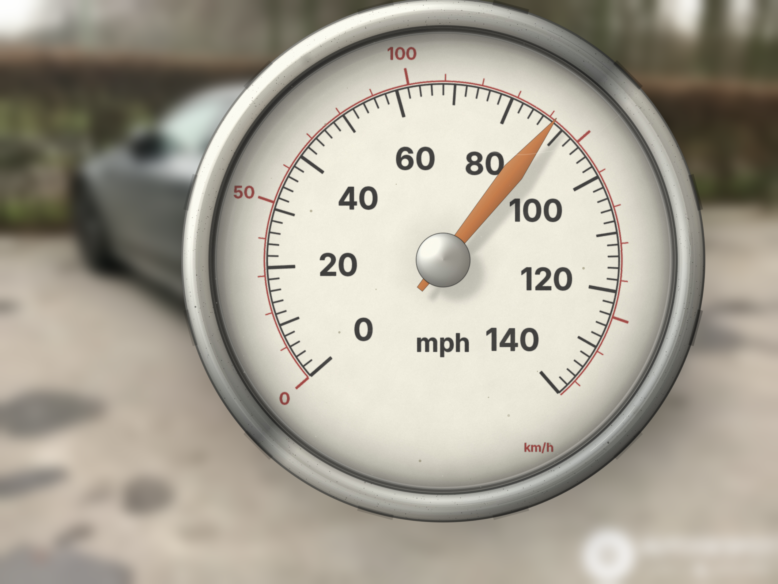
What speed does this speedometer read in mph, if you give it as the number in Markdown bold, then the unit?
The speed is **88** mph
